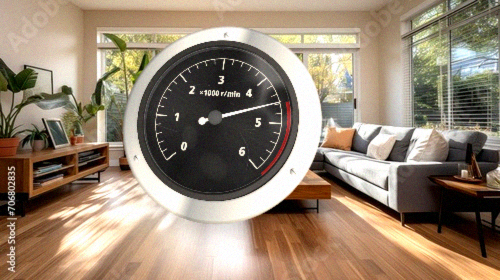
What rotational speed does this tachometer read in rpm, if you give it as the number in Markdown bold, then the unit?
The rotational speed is **4600** rpm
